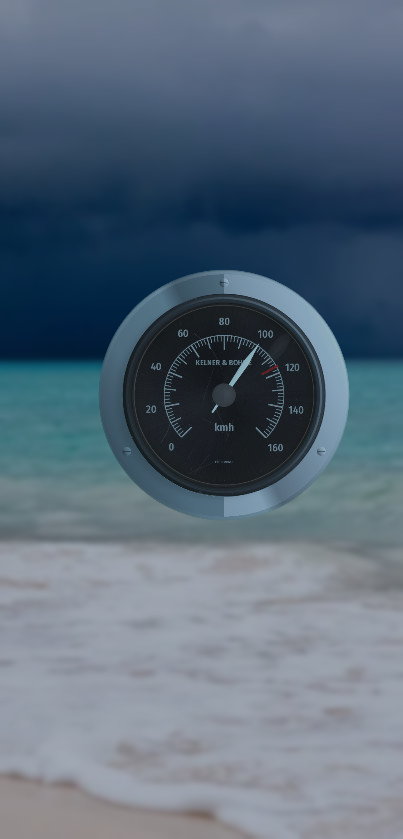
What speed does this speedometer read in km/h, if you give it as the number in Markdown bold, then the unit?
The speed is **100** km/h
